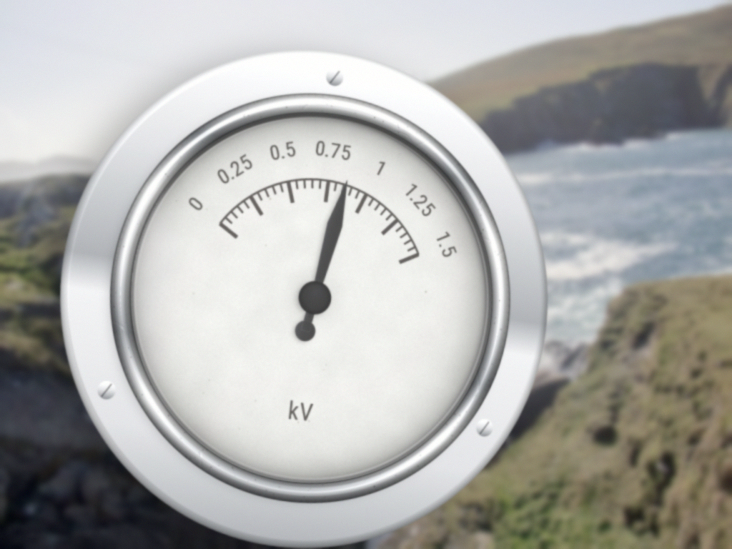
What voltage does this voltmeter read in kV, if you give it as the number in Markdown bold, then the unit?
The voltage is **0.85** kV
